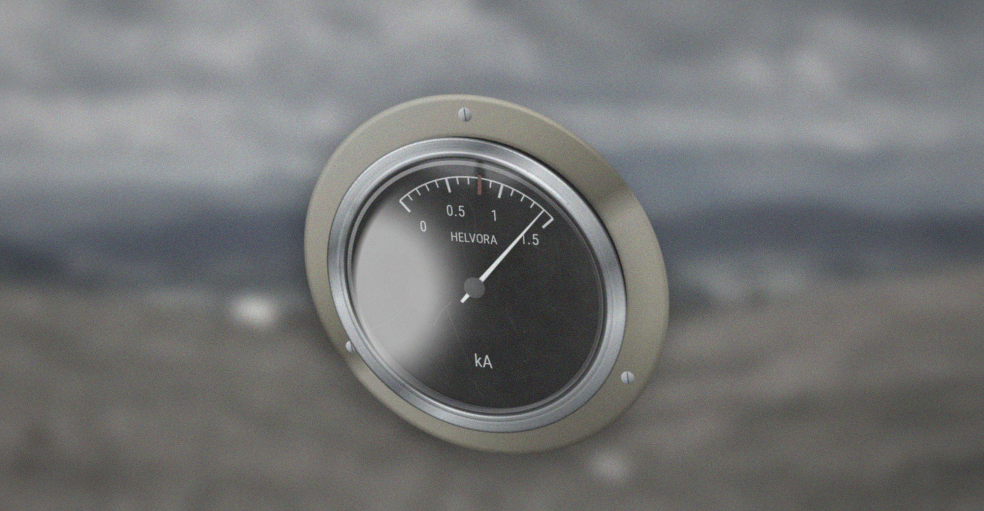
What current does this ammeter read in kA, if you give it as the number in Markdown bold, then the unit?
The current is **1.4** kA
